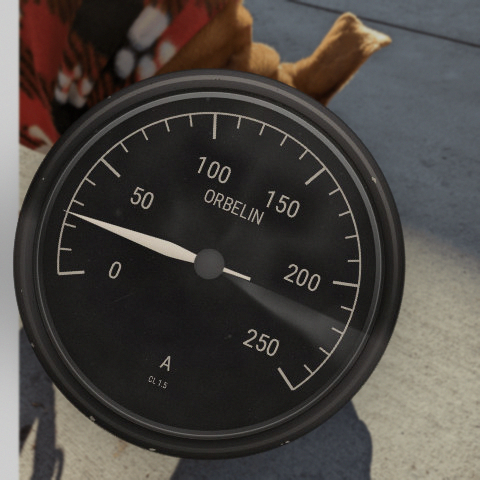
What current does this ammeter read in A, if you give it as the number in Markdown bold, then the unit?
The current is **25** A
